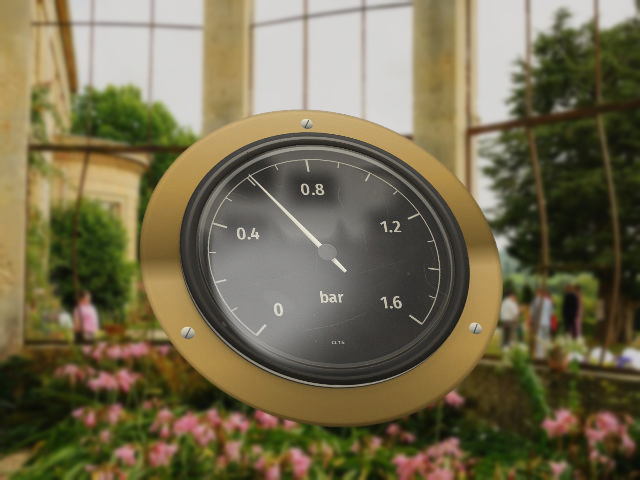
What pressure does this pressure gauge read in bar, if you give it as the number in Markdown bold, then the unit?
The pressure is **0.6** bar
